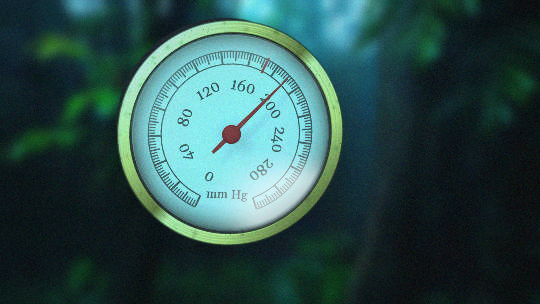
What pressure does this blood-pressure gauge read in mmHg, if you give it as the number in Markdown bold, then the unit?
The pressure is **190** mmHg
